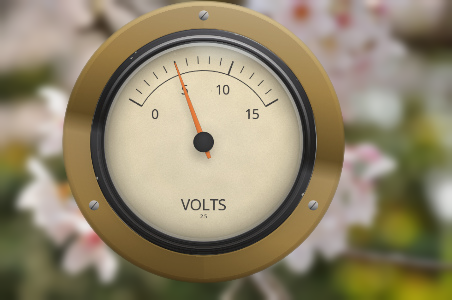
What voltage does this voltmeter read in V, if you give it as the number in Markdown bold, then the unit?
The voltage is **5** V
